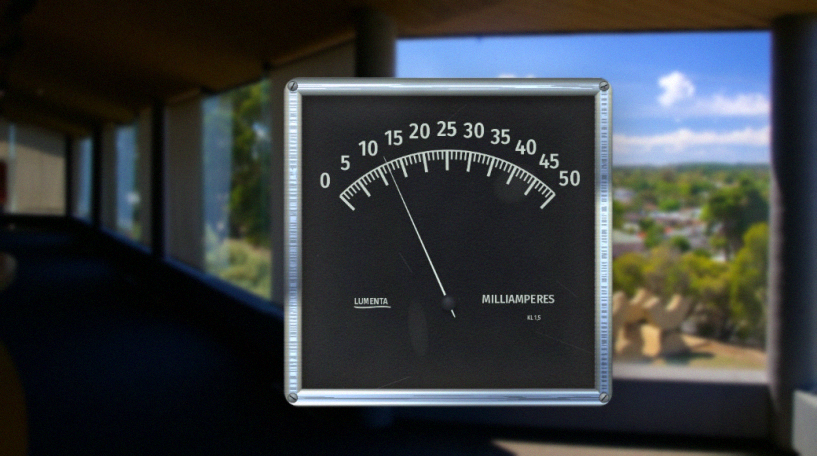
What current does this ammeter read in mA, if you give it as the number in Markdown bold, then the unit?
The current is **12** mA
